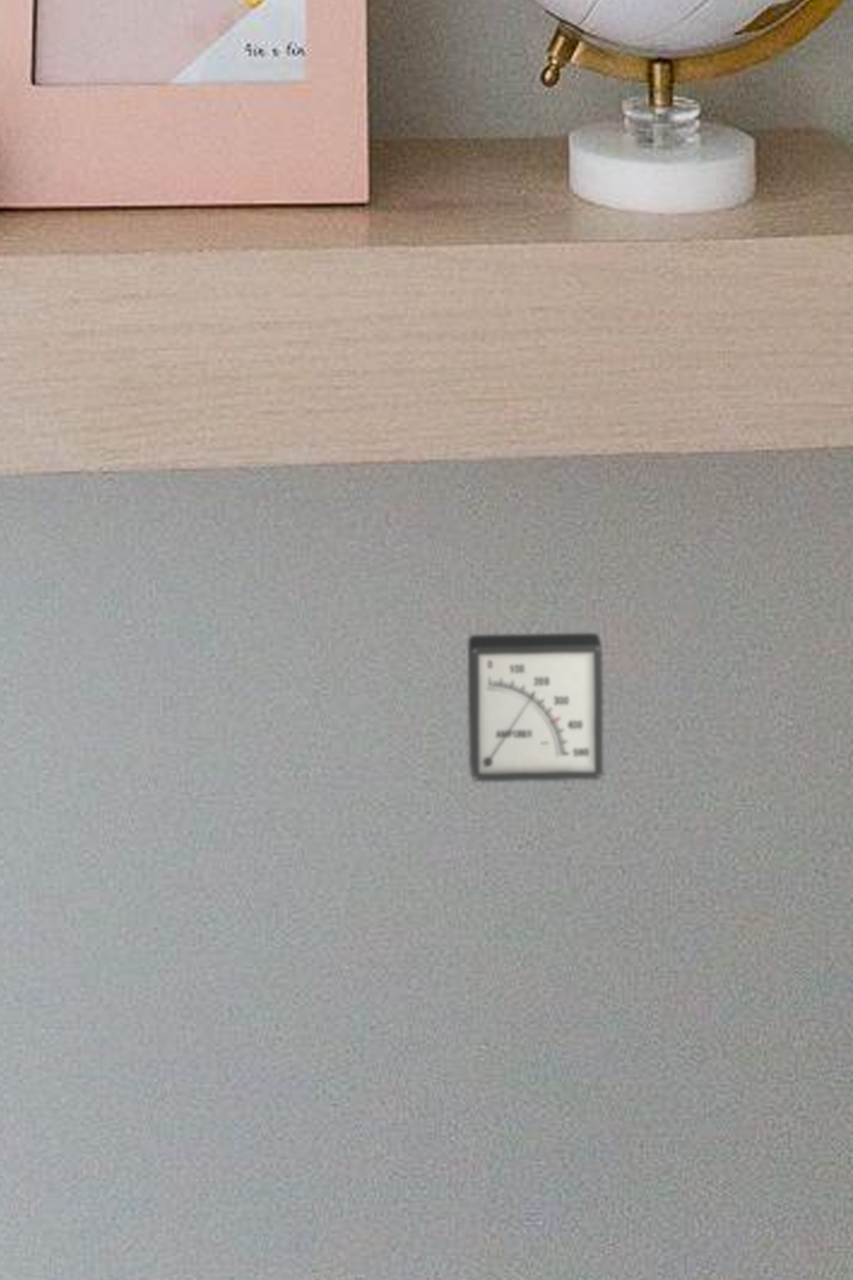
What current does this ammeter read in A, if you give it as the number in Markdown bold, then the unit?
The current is **200** A
